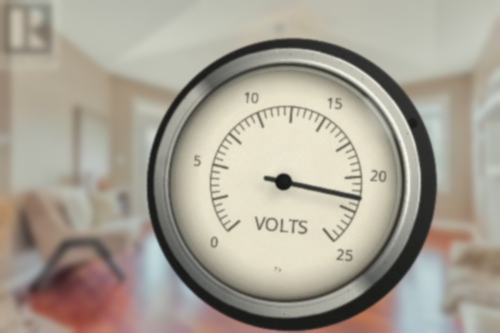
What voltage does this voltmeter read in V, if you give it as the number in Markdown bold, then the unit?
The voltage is **21.5** V
